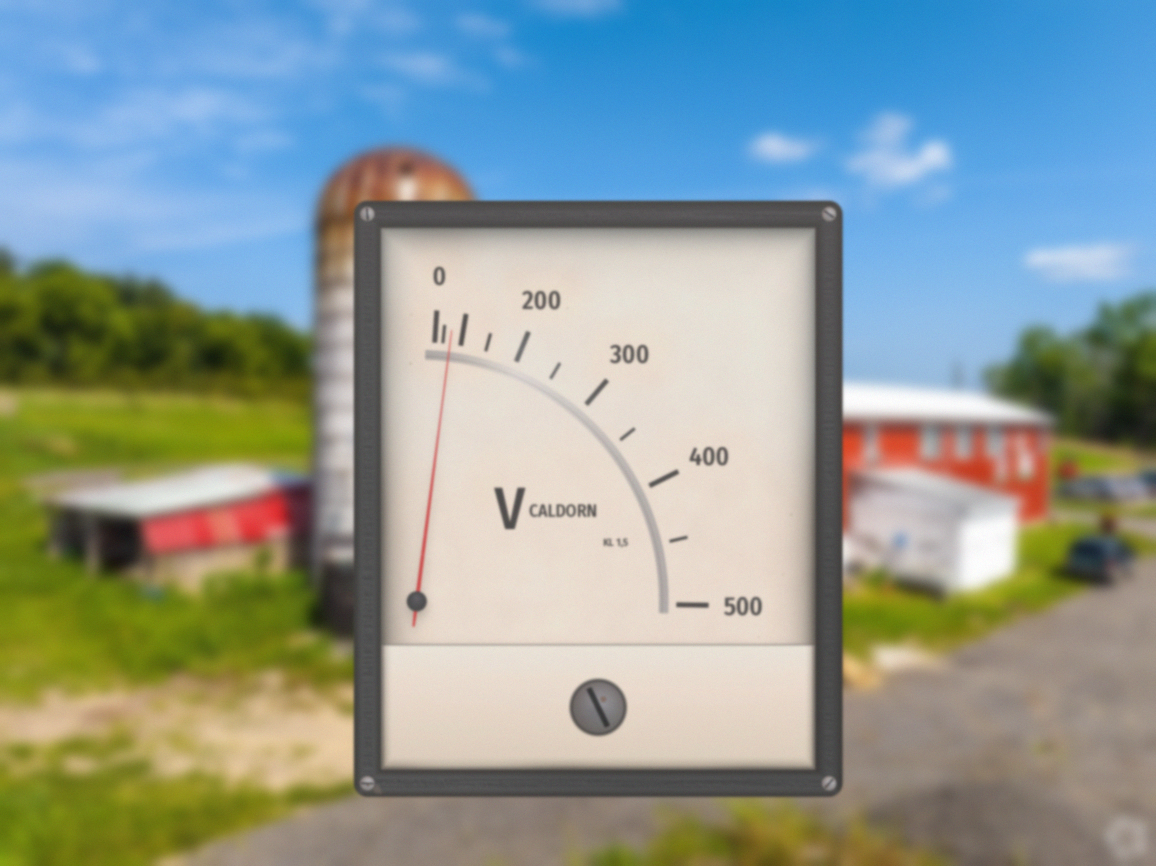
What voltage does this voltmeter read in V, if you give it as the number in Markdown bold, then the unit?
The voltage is **75** V
